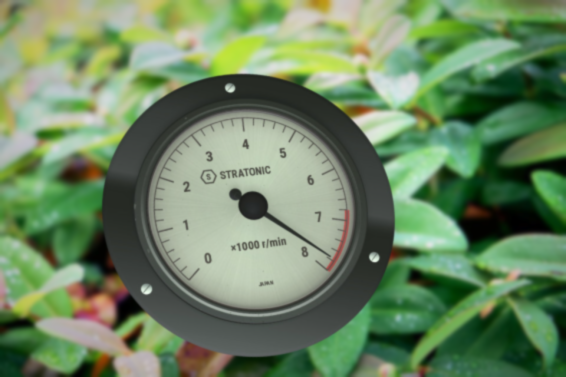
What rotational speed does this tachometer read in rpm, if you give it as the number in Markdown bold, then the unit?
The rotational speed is **7800** rpm
